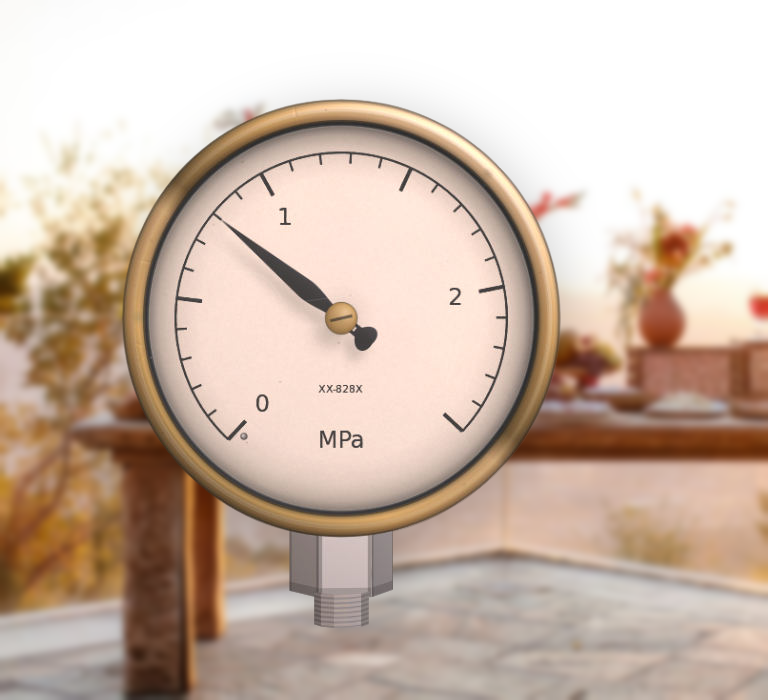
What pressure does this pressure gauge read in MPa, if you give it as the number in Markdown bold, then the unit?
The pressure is **0.8** MPa
